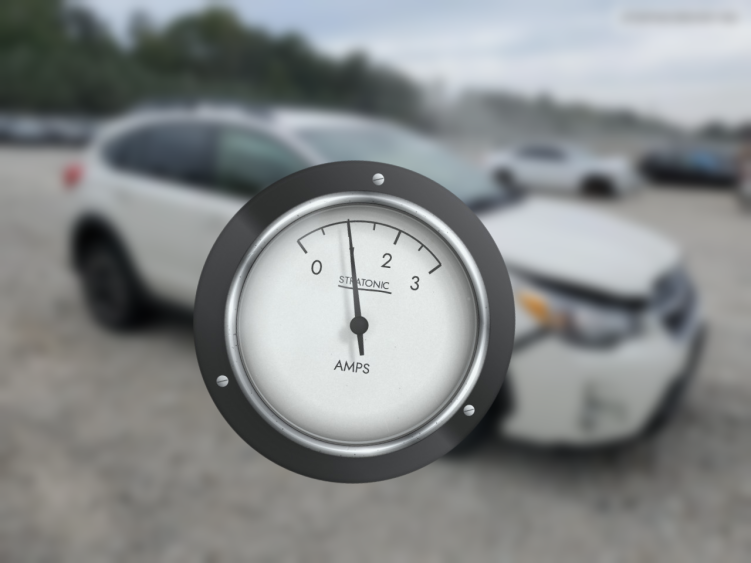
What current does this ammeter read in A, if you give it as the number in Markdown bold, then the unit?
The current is **1** A
